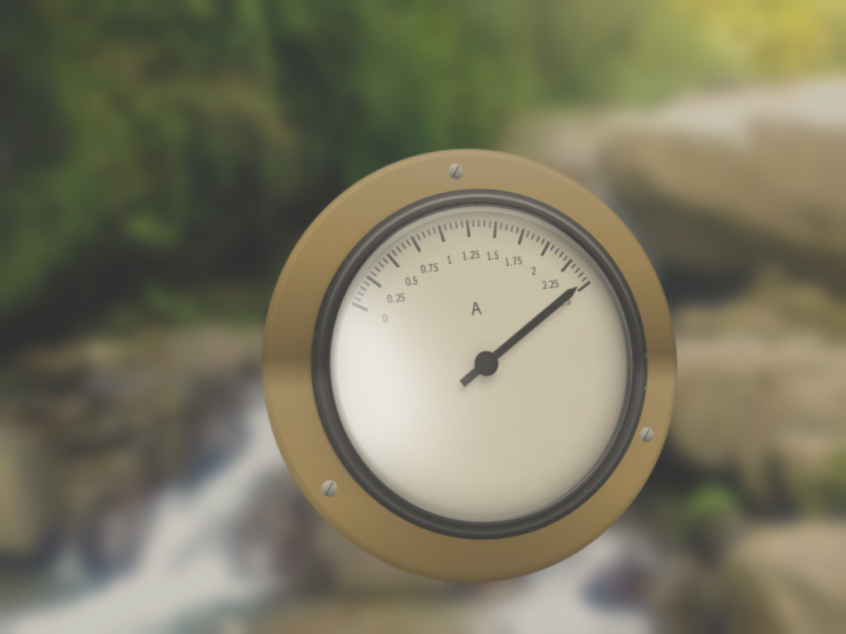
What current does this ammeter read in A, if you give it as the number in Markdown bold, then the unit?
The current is **2.45** A
